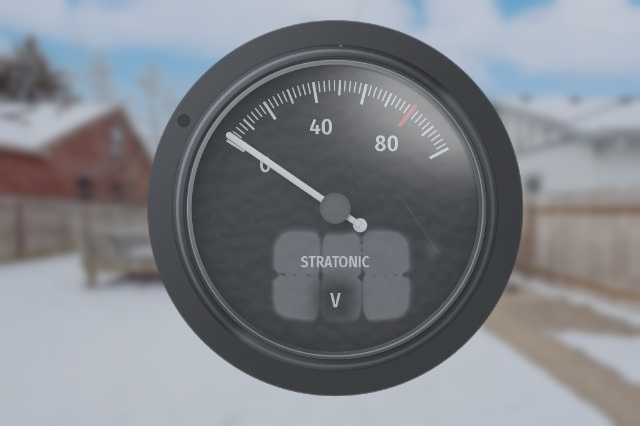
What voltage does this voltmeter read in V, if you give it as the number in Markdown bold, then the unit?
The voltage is **2** V
